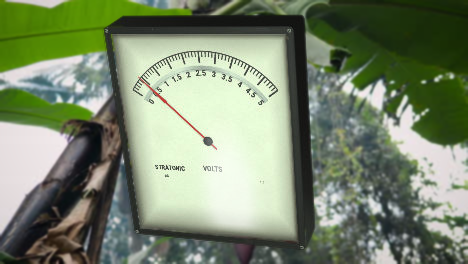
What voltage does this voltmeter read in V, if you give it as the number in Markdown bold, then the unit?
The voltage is **0.5** V
